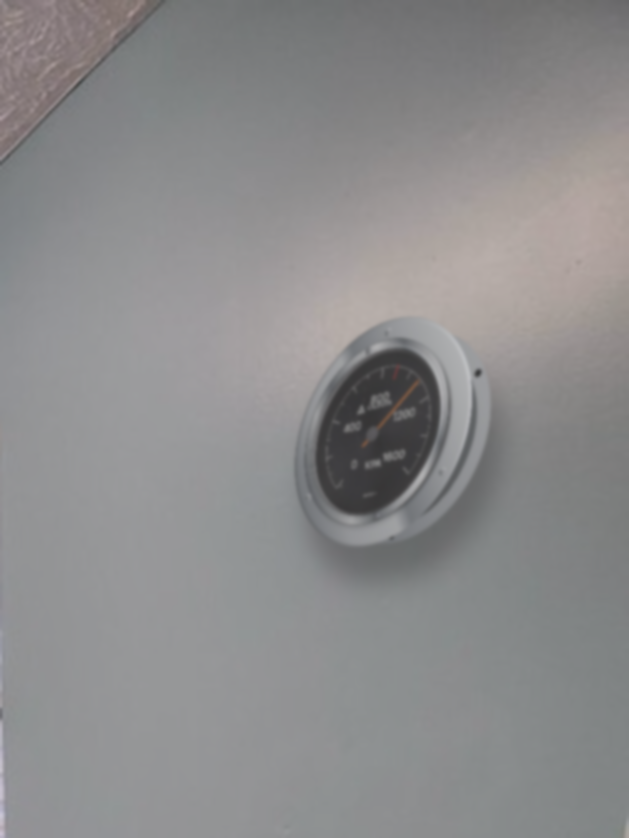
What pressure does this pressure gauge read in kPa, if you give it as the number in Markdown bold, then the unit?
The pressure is **1100** kPa
